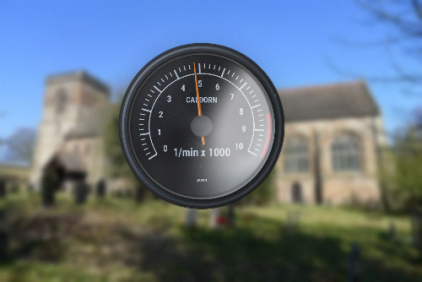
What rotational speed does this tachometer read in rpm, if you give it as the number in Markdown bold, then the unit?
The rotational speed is **4800** rpm
